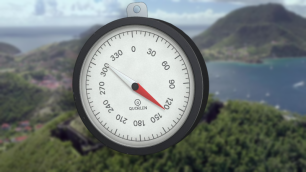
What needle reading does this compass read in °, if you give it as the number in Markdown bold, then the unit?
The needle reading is **130** °
